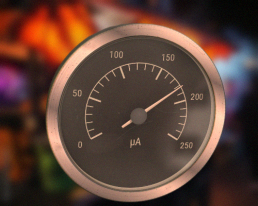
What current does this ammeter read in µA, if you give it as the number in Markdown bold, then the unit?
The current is **180** µA
